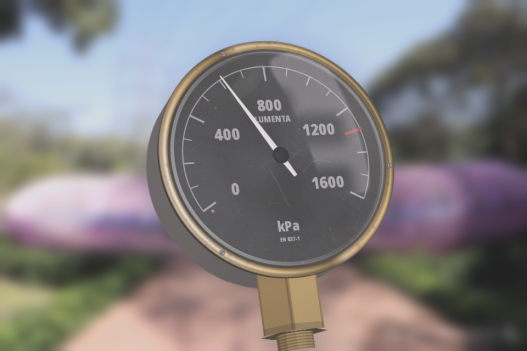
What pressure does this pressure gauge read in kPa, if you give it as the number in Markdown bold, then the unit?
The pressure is **600** kPa
